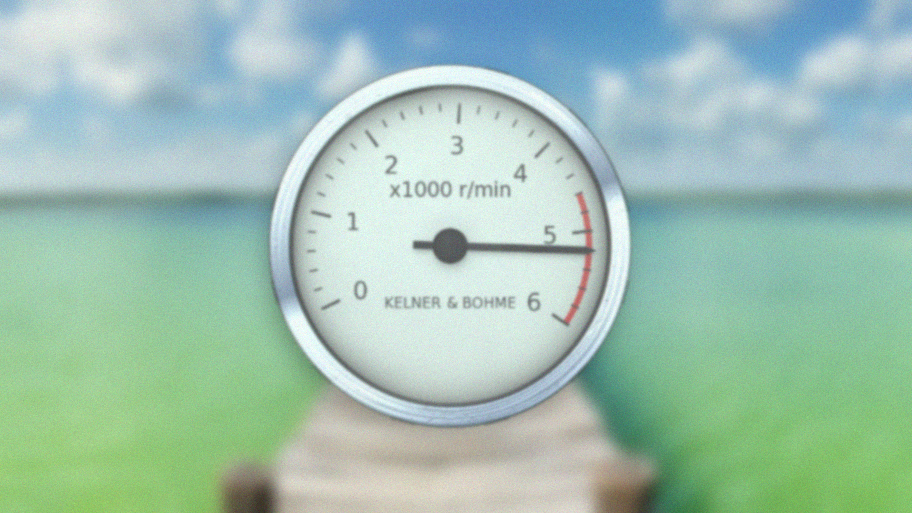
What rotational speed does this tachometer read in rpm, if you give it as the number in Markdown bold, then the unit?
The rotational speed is **5200** rpm
